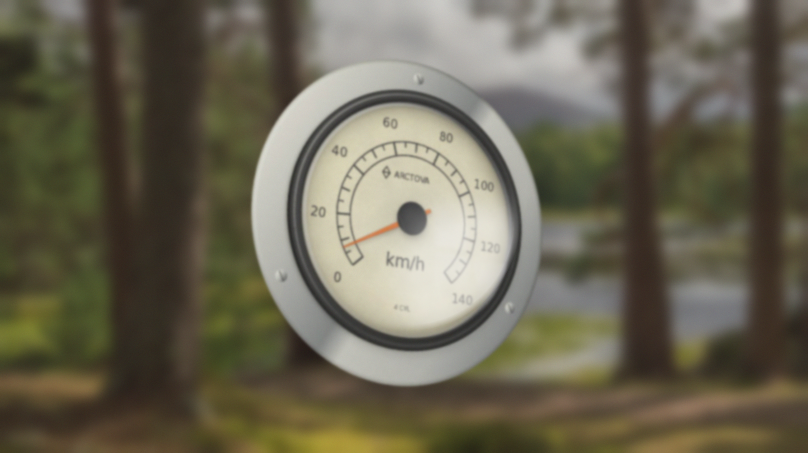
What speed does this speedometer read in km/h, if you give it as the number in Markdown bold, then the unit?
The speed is **7.5** km/h
